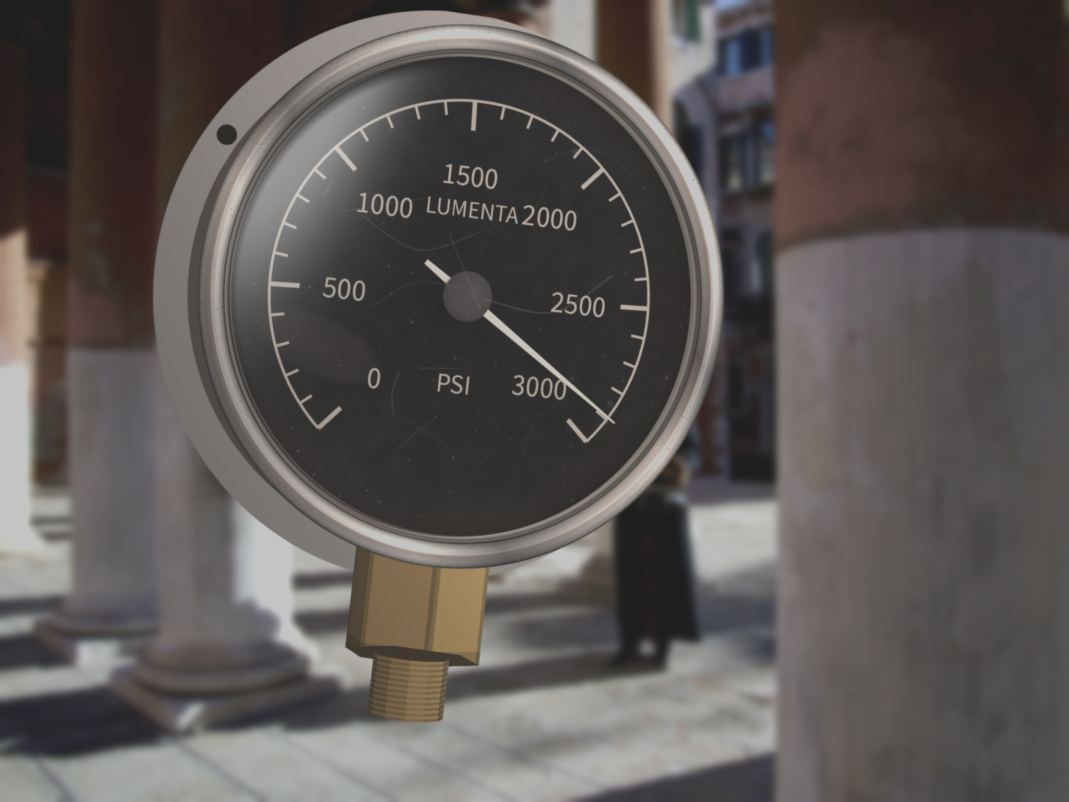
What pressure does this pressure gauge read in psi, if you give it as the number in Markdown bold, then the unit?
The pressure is **2900** psi
